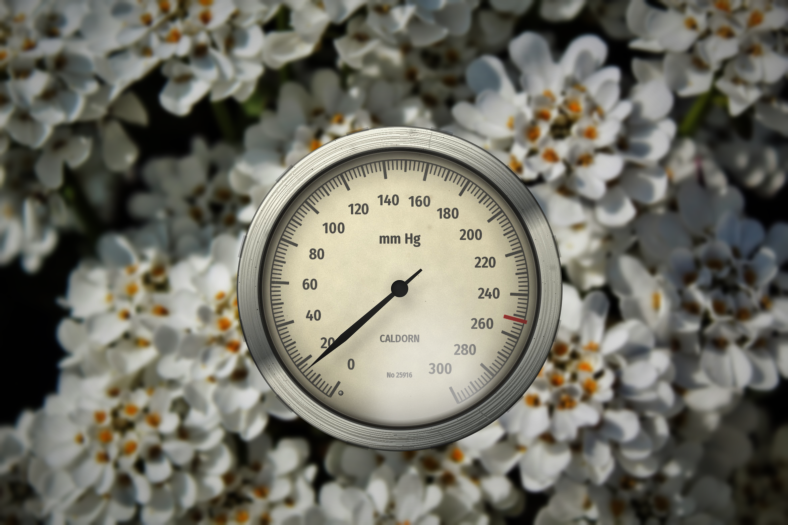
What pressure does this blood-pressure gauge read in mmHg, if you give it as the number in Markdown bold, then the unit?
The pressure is **16** mmHg
